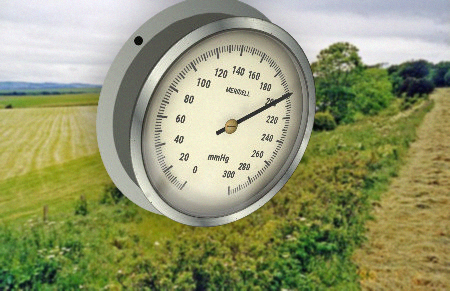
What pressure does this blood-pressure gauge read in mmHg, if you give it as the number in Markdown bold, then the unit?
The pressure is **200** mmHg
